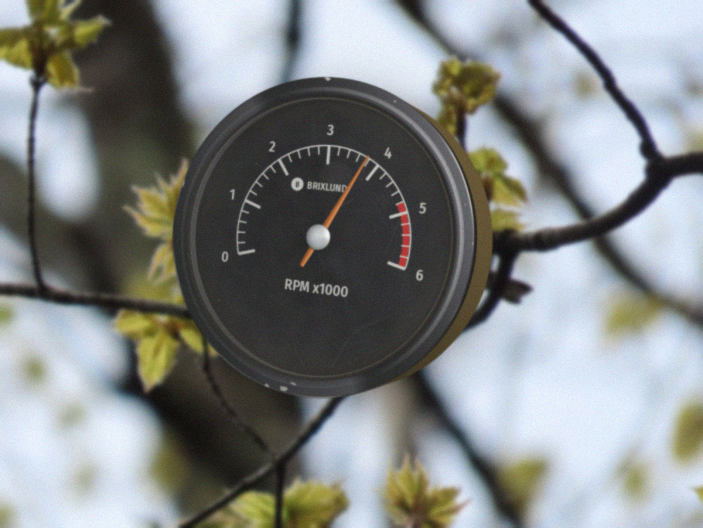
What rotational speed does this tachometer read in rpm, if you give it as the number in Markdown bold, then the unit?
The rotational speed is **3800** rpm
